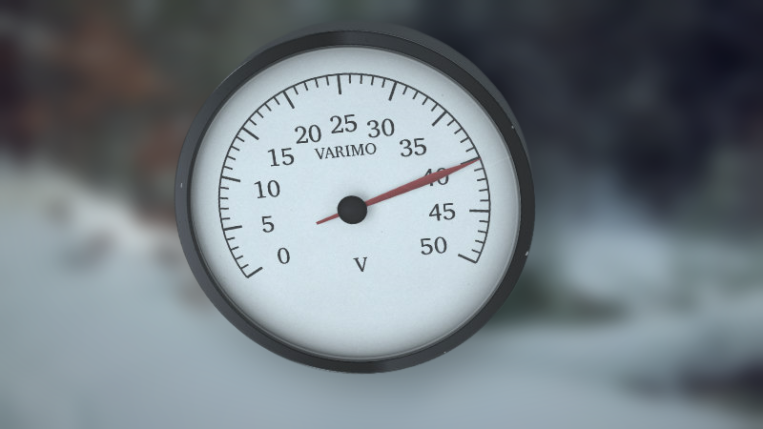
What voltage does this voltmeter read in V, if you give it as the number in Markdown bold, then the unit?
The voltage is **40** V
